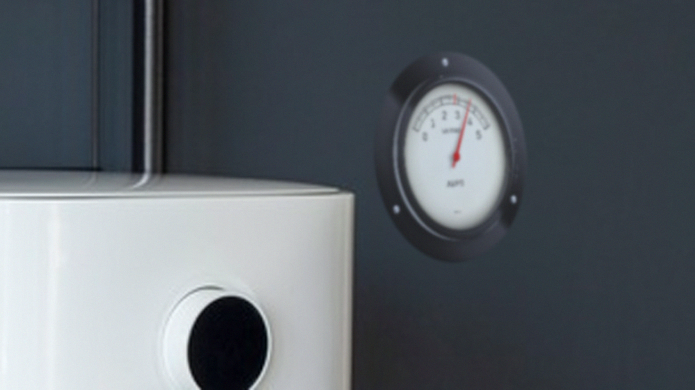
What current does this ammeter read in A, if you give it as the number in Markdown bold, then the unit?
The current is **3.5** A
